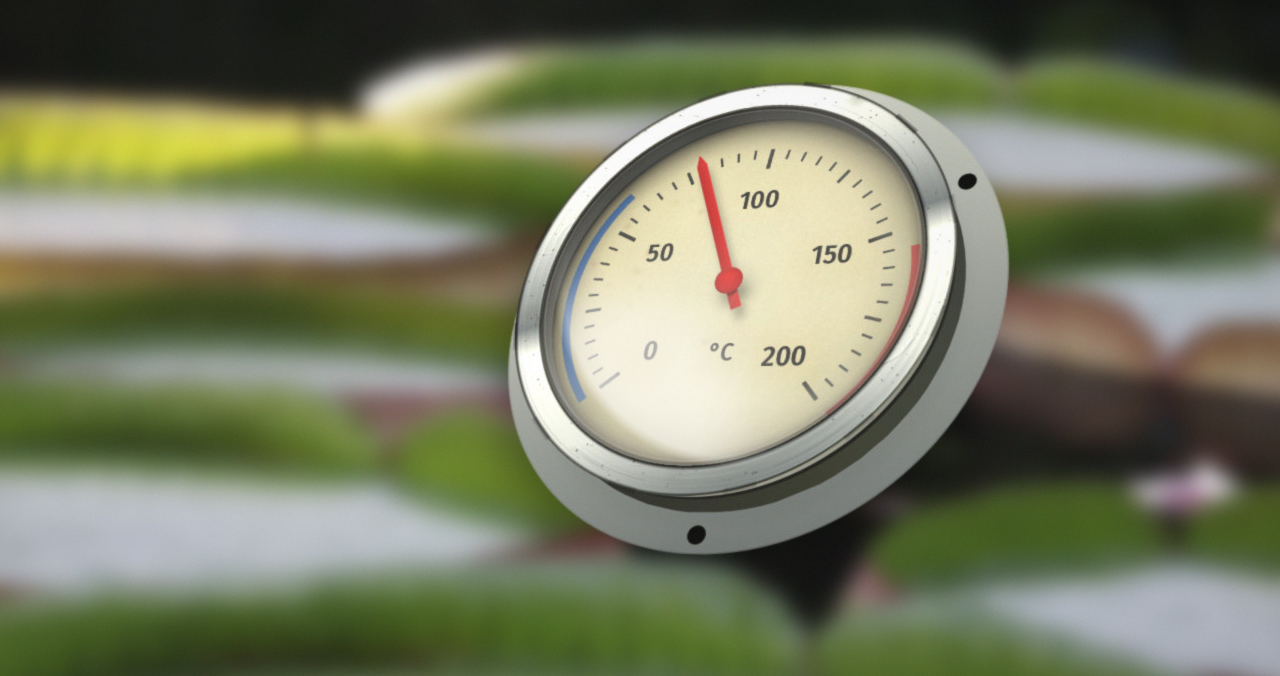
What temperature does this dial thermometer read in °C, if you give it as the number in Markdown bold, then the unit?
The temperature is **80** °C
